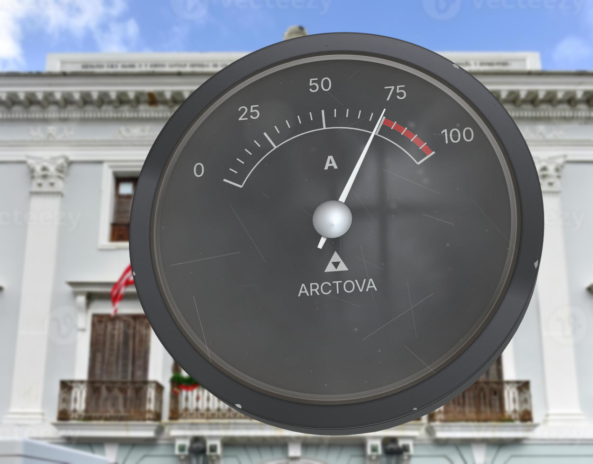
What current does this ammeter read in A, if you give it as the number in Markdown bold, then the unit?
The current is **75** A
